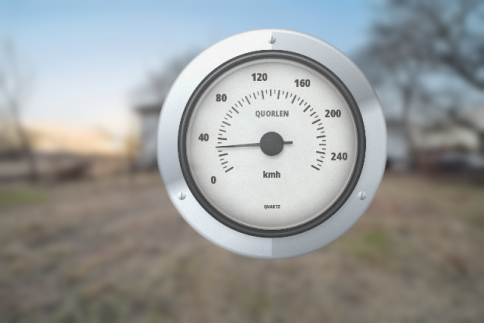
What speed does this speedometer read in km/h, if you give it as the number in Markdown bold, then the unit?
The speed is **30** km/h
